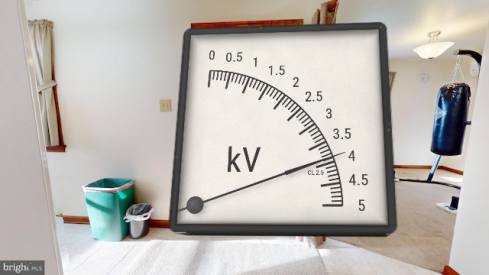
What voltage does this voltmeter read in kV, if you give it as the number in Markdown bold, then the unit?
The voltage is **3.9** kV
